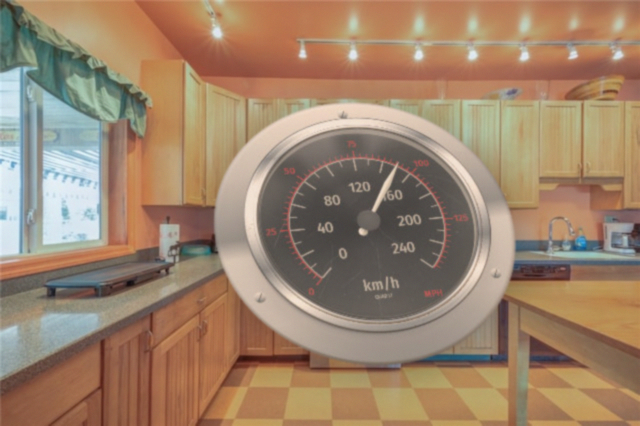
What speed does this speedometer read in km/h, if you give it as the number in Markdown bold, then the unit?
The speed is **150** km/h
